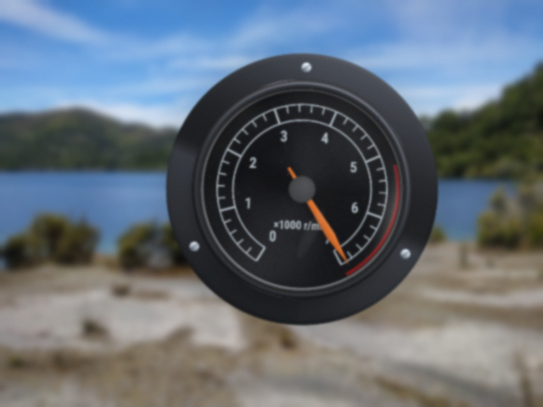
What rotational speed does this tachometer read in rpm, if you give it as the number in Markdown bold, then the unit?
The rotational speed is **6900** rpm
